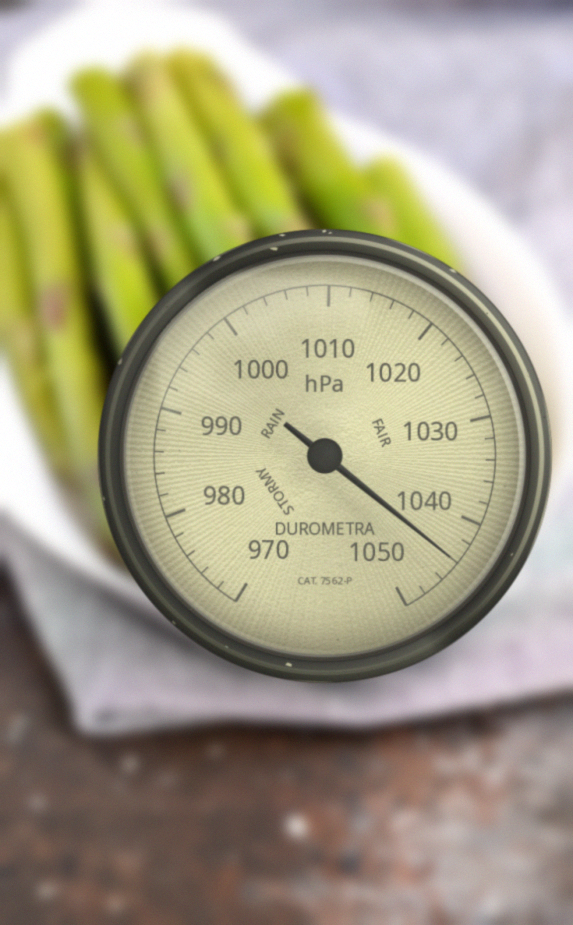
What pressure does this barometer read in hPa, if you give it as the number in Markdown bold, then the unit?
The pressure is **1044** hPa
